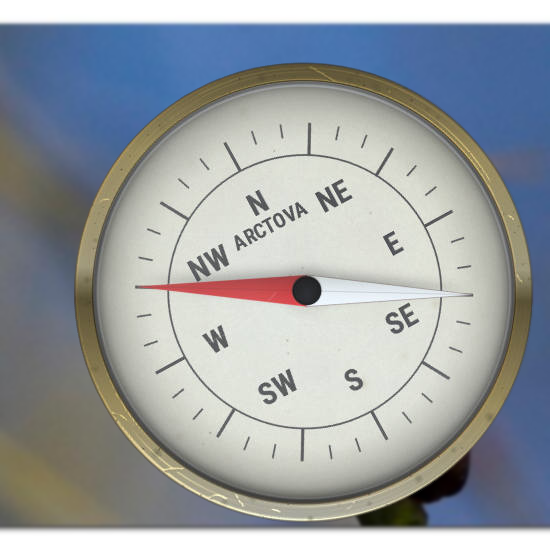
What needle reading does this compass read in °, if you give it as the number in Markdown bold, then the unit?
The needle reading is **300** °
